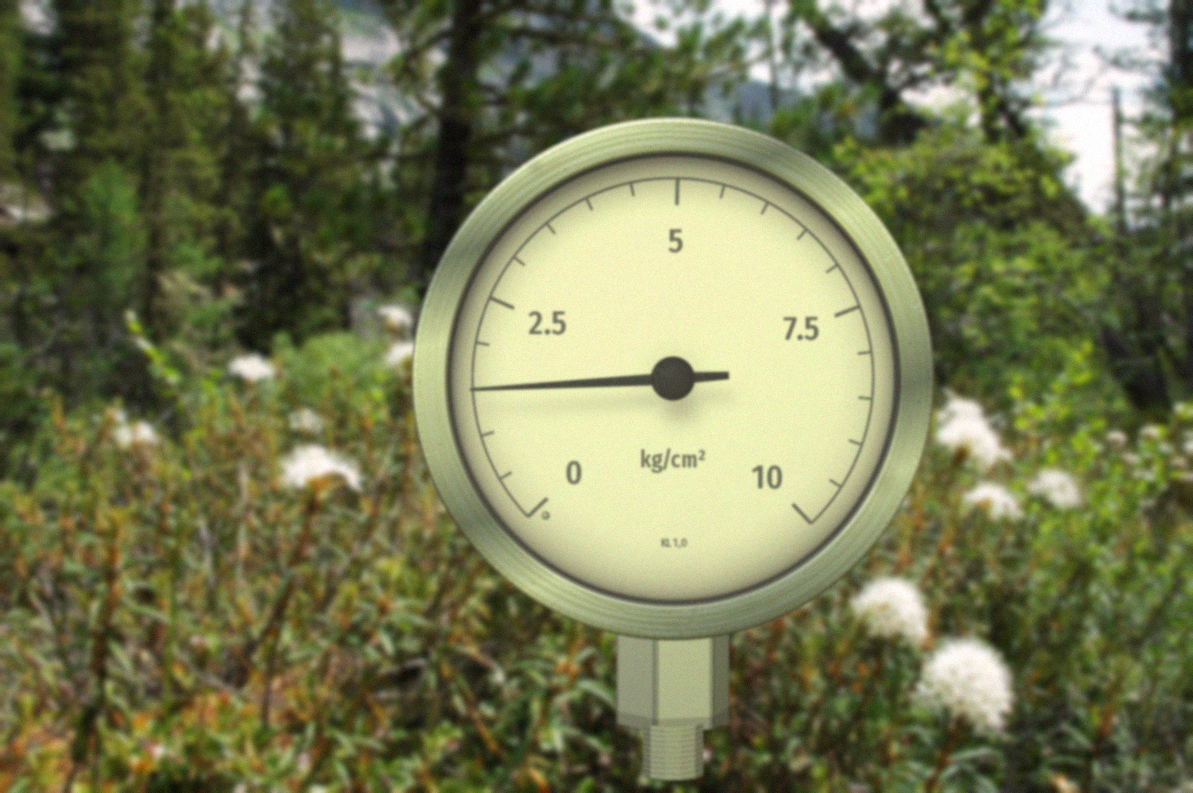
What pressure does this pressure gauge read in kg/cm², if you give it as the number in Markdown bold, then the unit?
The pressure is **1.5** kg/cm²
